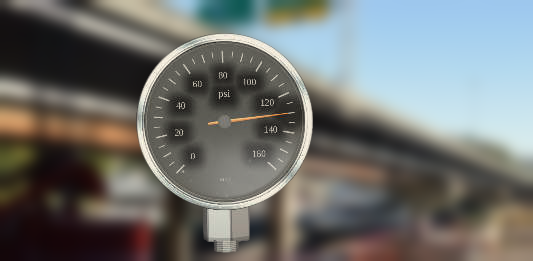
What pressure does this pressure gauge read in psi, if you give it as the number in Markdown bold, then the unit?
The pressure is **130** psi
